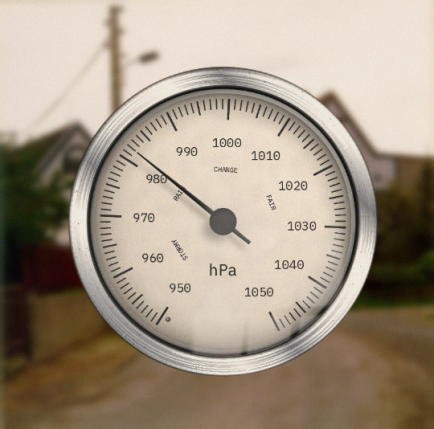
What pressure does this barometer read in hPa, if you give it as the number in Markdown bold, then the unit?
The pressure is **982** hPa
